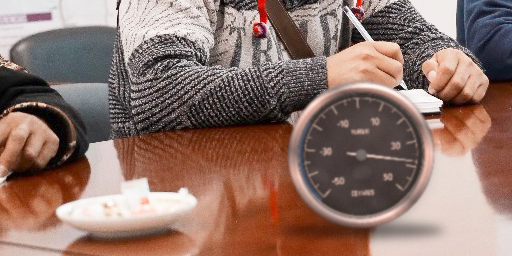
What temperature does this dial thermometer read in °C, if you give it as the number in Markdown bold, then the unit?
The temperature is **37.5** °C
